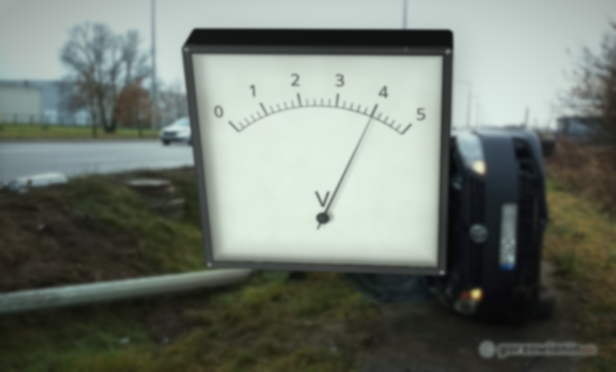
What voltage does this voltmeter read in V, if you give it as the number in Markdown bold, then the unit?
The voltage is **4** V
